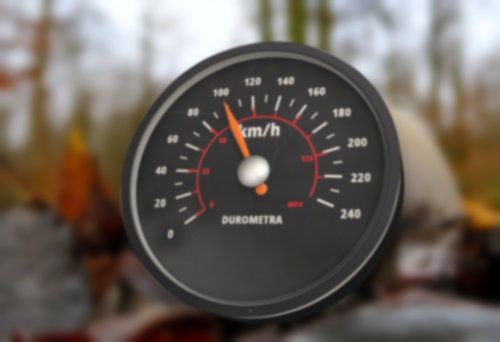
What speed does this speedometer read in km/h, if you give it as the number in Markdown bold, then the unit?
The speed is **100** km/h
